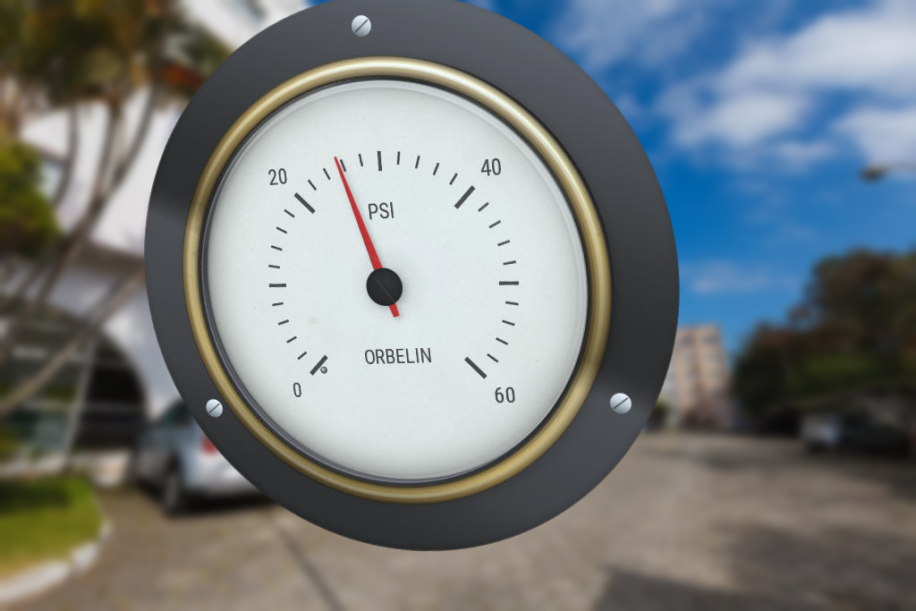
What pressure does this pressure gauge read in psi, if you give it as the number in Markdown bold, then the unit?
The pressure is **26** psi
